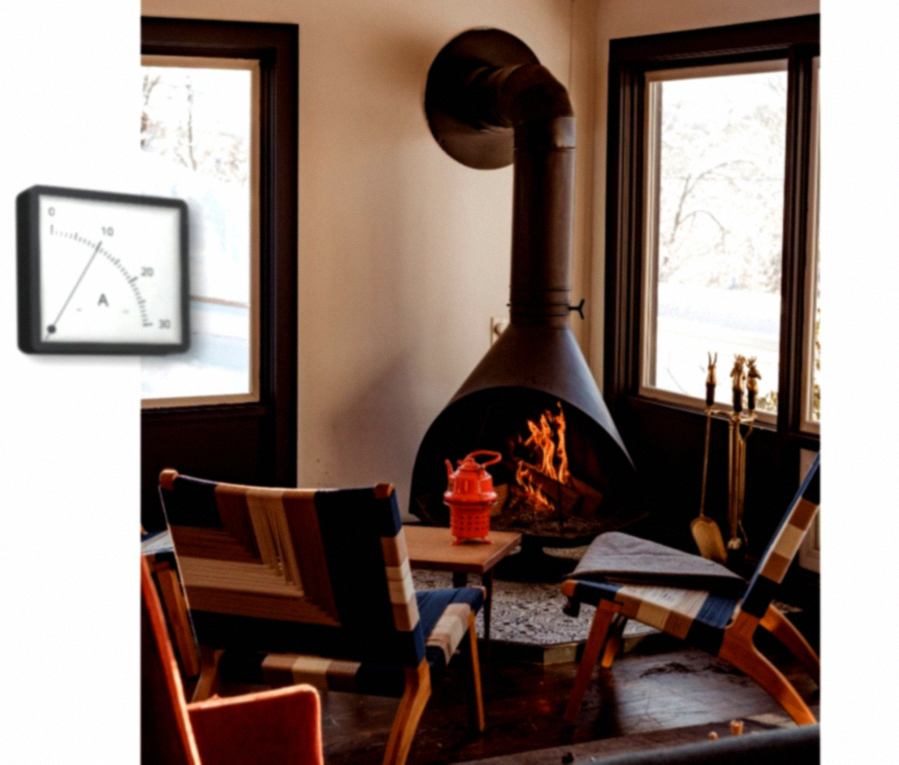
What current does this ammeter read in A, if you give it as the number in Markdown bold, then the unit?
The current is **10** A
